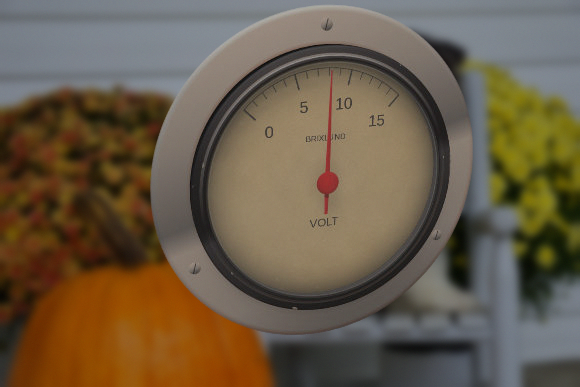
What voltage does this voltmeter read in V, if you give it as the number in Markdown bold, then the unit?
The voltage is **8** V
